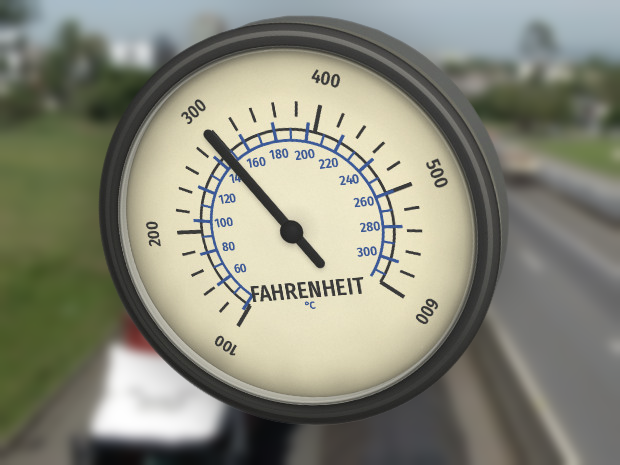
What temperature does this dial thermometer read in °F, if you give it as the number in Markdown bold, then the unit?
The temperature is **300** °F
